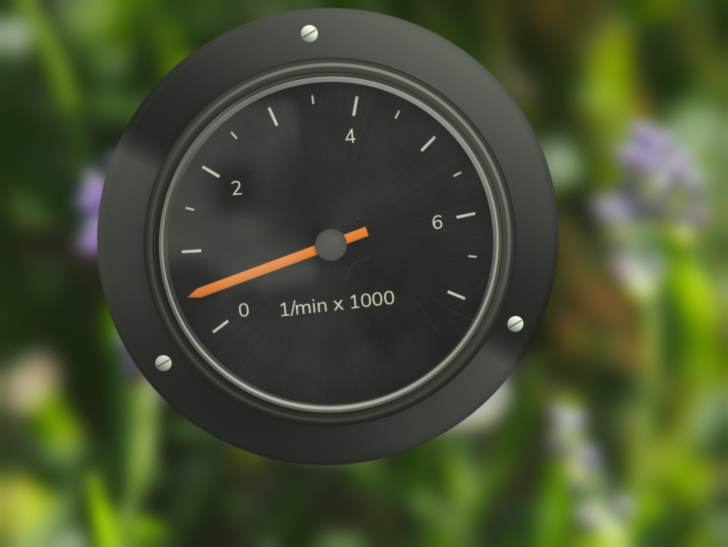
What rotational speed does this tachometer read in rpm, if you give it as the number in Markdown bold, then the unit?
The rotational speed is **500** rpm
